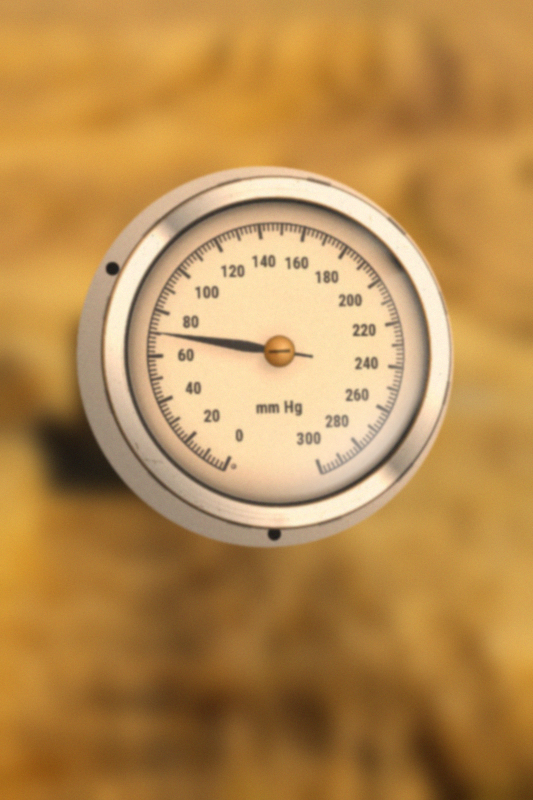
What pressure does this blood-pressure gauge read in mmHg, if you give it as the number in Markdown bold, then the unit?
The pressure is **70** mmHg
